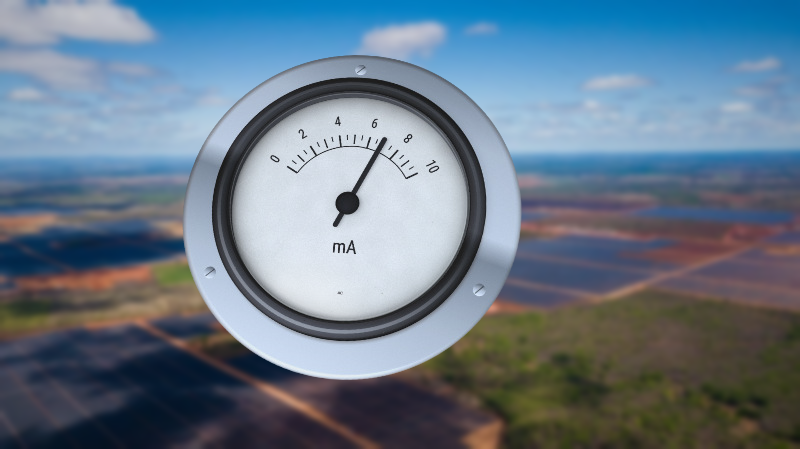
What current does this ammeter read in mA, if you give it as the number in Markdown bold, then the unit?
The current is **7** mA
